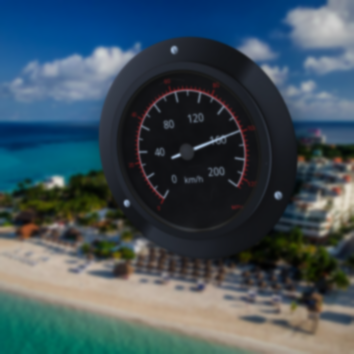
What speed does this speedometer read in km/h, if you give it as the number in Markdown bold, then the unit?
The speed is **160** km/h
